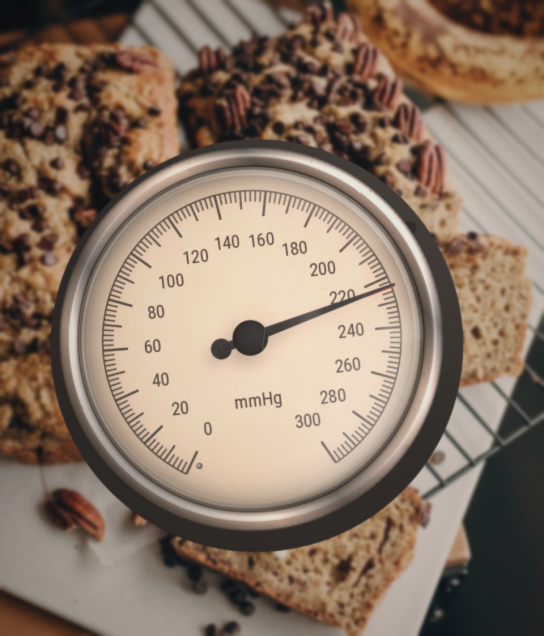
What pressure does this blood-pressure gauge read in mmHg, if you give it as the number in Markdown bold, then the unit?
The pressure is **224** mmHg
